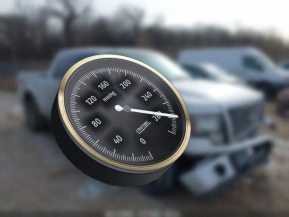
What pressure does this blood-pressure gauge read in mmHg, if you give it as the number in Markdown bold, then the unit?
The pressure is **280** mmHg
